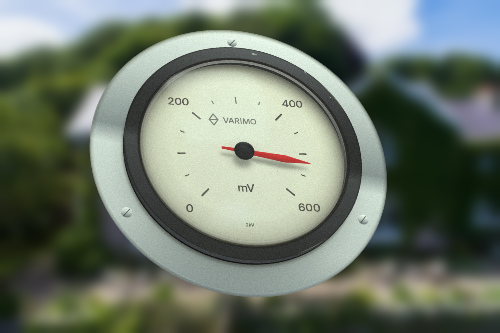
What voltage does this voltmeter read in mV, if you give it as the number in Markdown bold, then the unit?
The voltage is **525** mV
